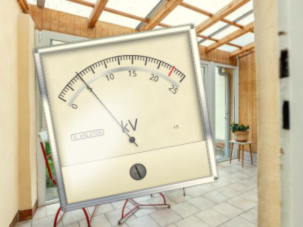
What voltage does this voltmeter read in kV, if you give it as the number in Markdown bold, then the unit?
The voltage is **5** kV
